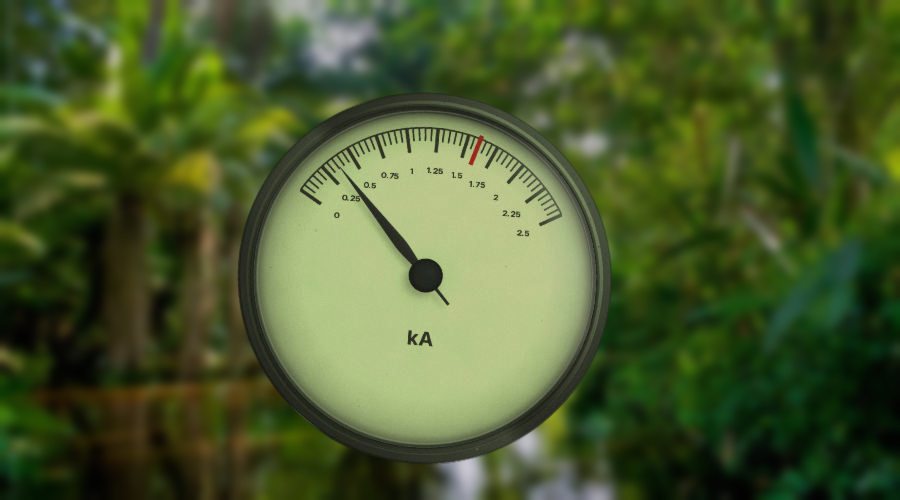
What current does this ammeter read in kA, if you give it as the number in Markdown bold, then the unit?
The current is **0.35** kA
